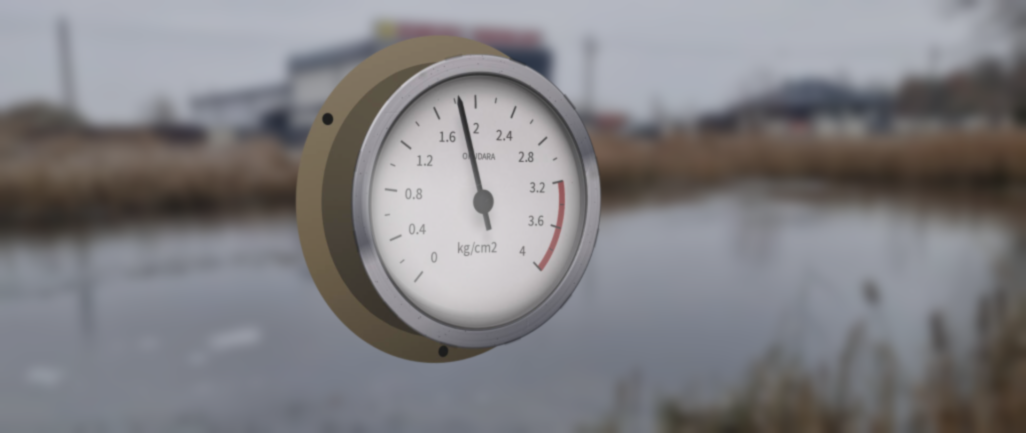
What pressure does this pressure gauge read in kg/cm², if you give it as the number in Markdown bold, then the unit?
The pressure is **1.8** kg/cm²
